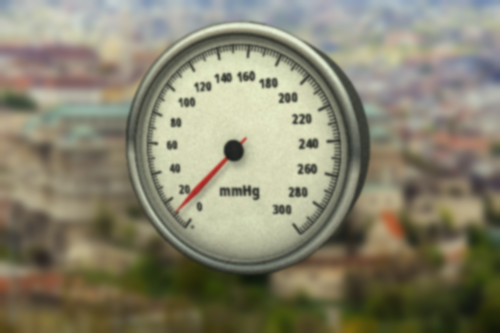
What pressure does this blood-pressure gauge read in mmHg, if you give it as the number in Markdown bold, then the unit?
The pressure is **10** mmHg
